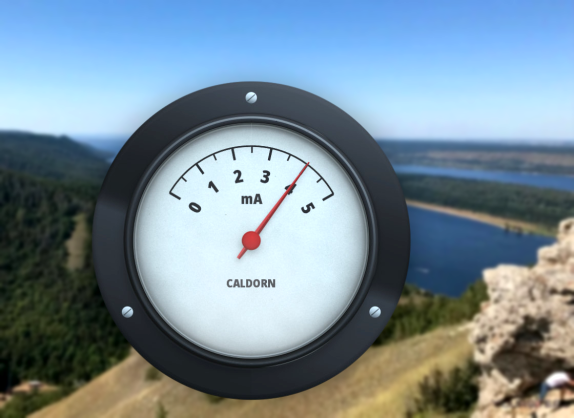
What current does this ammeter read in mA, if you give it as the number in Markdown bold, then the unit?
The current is **4** mA
